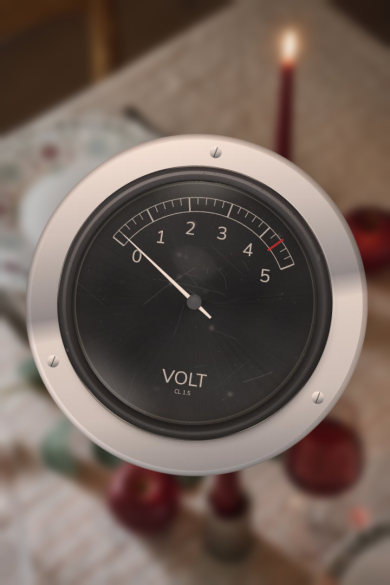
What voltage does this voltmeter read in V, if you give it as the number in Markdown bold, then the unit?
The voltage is **0.2** V
